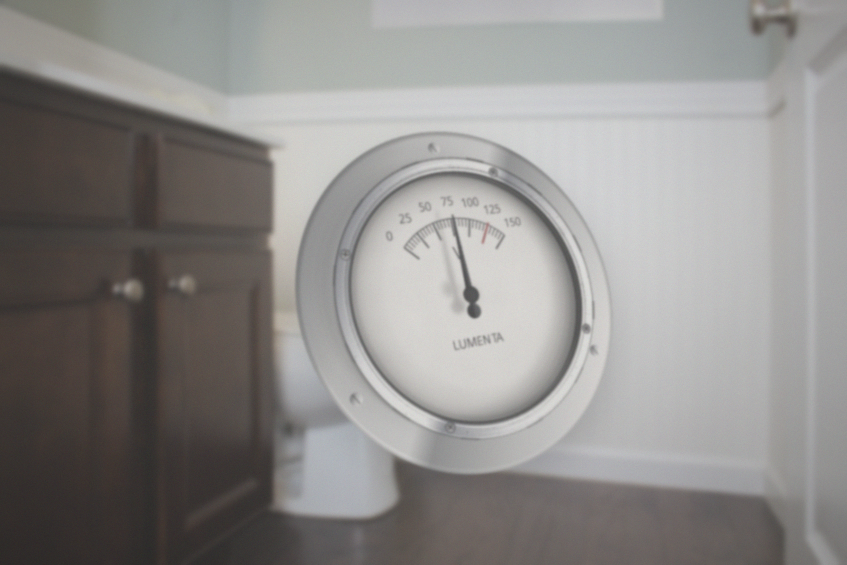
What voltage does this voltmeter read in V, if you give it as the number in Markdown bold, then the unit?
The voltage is **75** V
